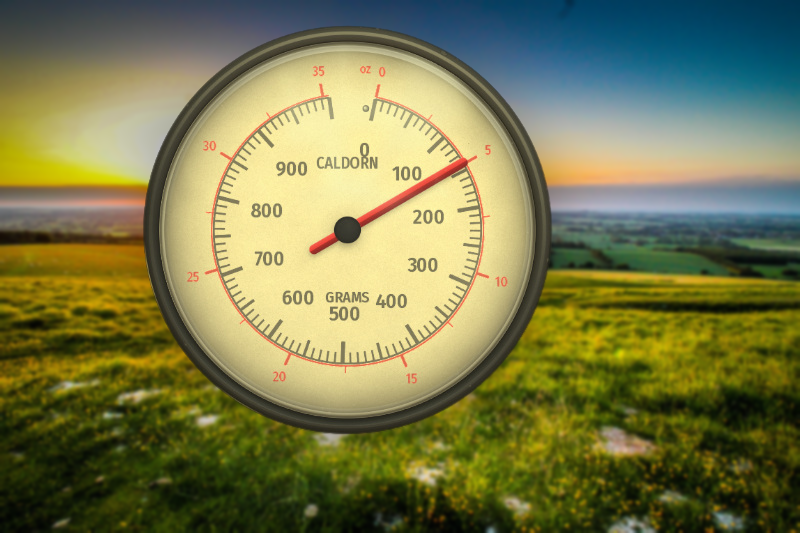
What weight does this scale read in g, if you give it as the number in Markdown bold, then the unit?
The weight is **140** g
